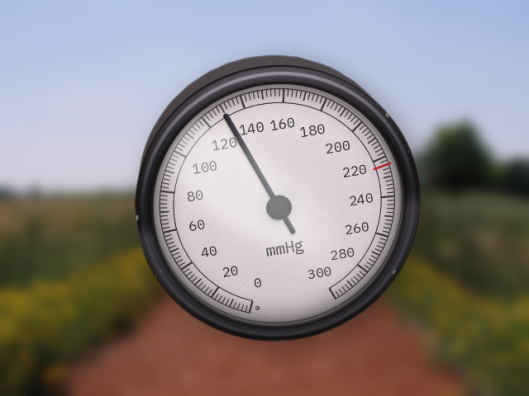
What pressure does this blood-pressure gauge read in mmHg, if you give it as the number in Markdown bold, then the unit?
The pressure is **130** mmHg
